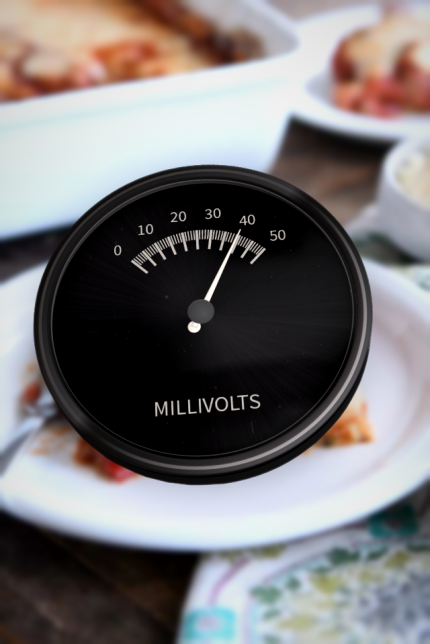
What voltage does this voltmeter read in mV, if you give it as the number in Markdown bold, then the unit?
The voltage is **40** mV
